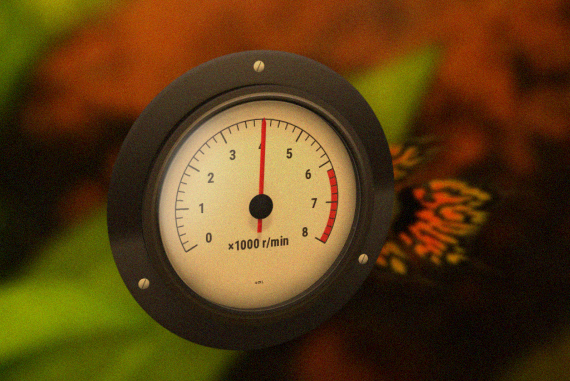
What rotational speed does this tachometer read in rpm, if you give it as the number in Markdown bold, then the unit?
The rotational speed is **4000** rpm
